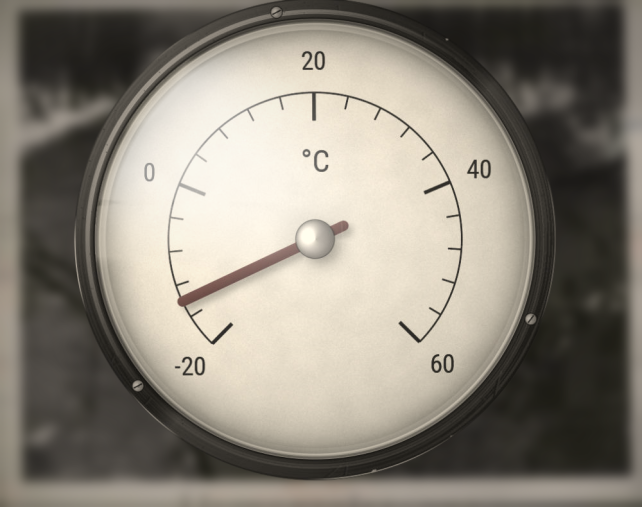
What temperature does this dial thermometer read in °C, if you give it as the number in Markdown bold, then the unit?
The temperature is **-14** °C
